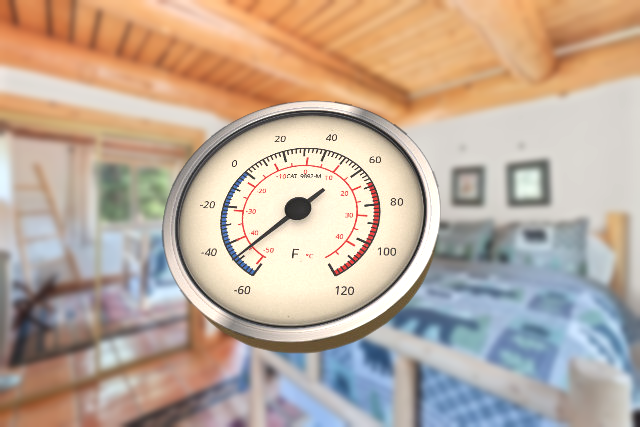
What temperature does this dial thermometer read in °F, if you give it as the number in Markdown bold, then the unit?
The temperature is **-50** °F
